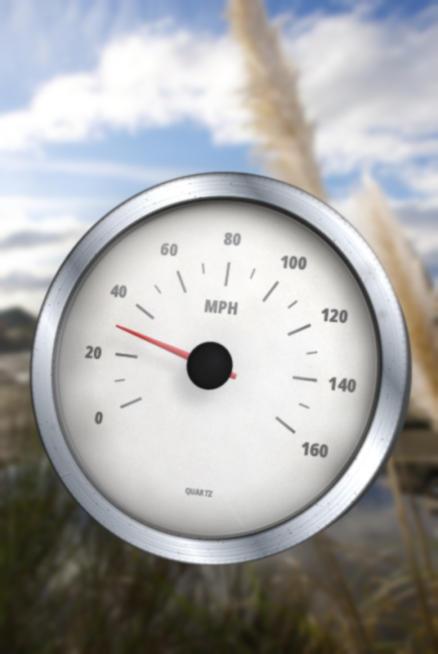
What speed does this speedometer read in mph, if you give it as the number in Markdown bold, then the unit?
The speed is **30** mph
